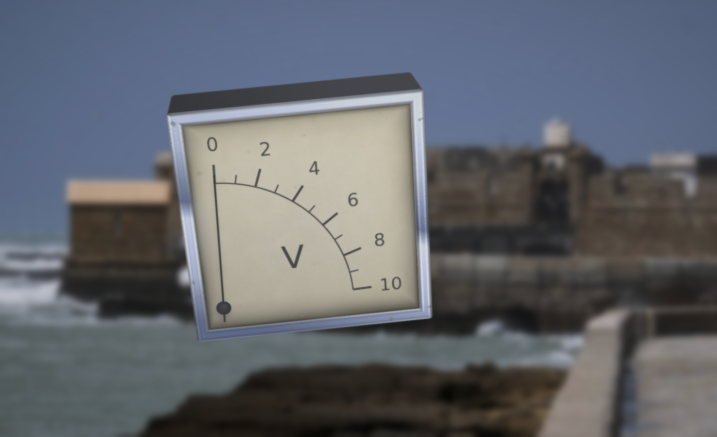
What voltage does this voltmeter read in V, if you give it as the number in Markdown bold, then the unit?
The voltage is **0** V
